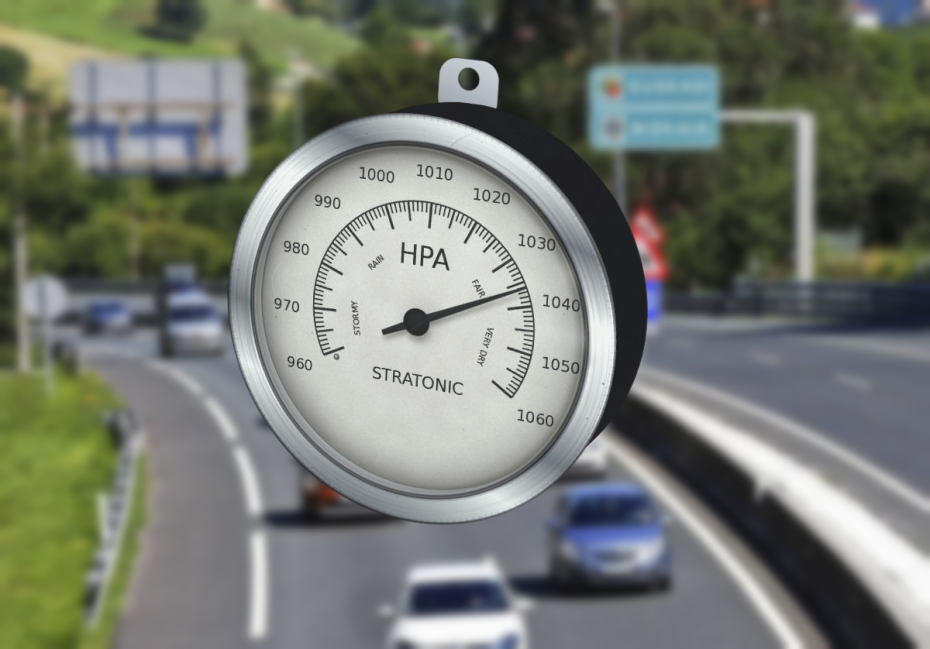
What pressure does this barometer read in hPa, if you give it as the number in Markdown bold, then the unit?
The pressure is **1036** hPa
